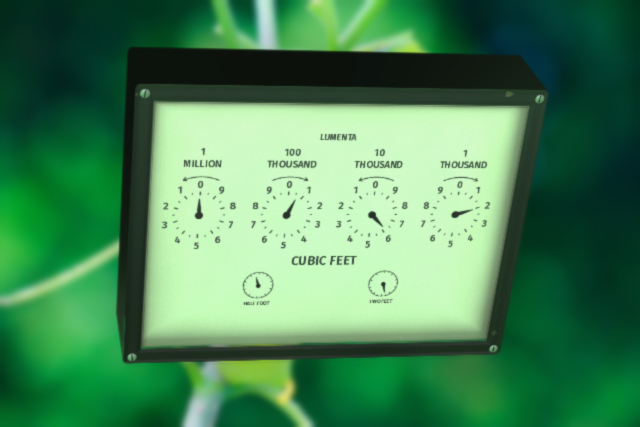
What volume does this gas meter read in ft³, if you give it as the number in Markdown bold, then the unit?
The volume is **6200** ft³
